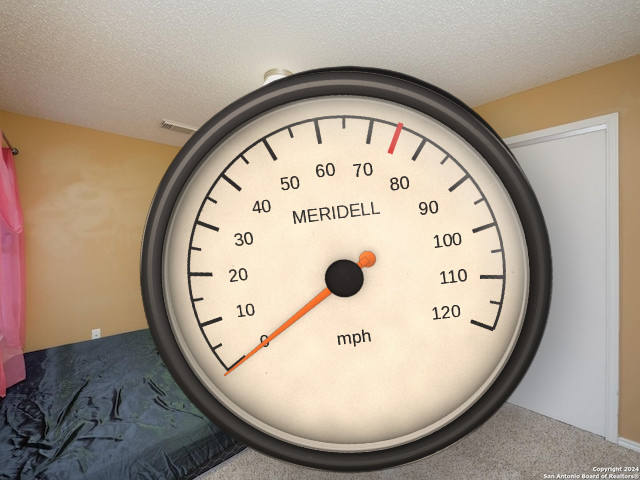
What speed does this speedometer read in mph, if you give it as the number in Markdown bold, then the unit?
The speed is **0** mph
